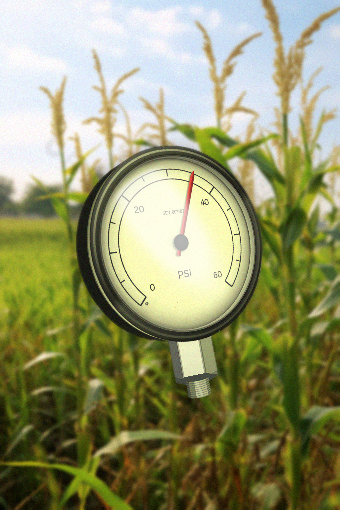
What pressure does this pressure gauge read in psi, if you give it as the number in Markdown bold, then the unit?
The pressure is **35** psi
